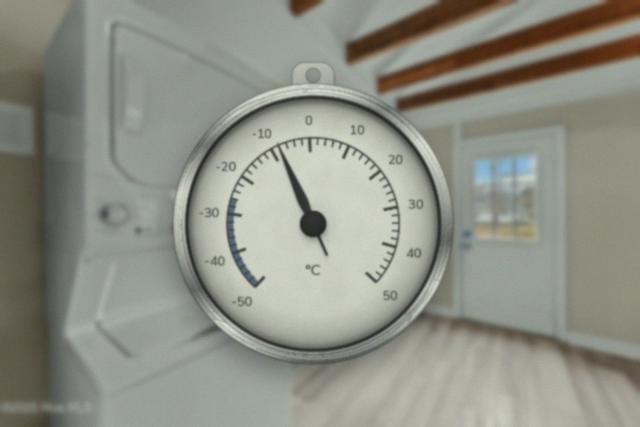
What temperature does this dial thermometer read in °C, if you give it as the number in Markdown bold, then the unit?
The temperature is **-8** °C
